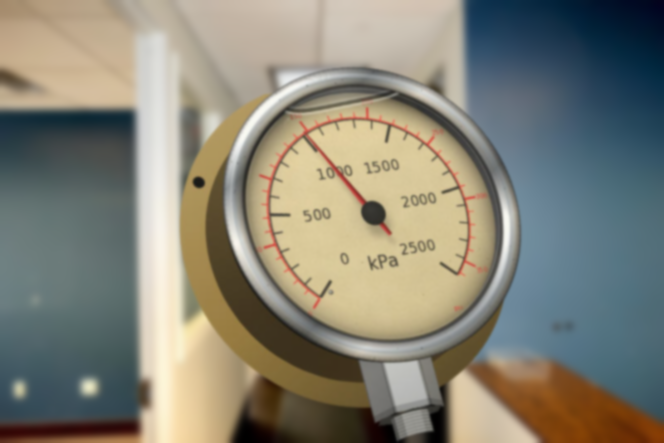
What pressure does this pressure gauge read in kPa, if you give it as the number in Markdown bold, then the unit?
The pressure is **1000** kPa
